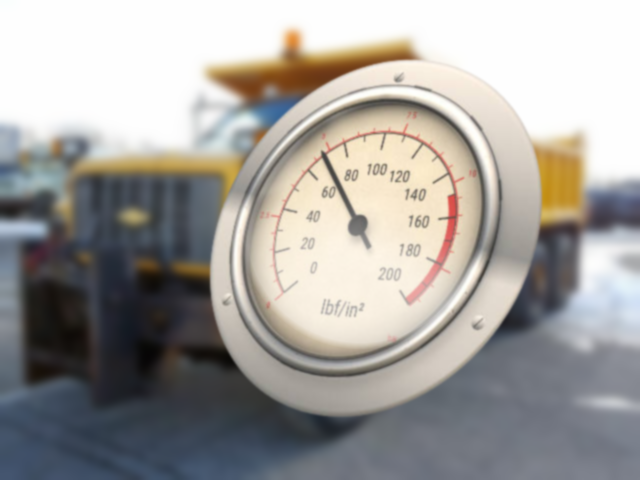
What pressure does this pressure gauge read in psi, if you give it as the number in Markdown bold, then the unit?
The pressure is **70** psi
